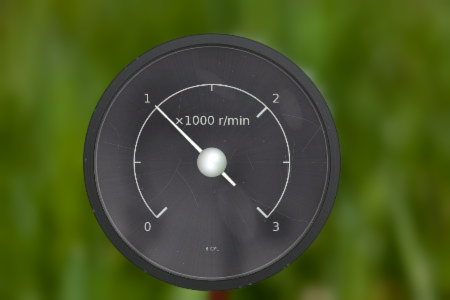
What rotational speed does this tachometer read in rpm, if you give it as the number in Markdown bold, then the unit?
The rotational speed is **1000** rpm
